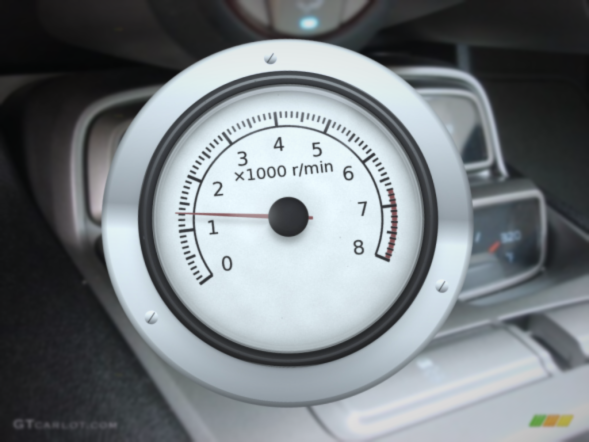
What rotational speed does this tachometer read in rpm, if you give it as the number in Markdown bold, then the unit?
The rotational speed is **1300** rpm
